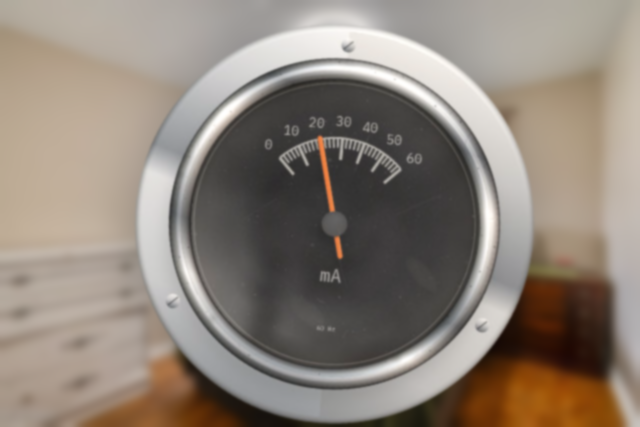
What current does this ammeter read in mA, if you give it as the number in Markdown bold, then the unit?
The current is **20** mA
